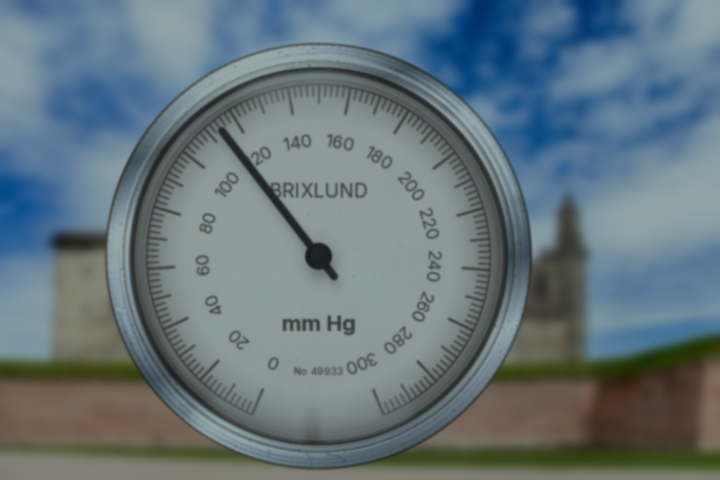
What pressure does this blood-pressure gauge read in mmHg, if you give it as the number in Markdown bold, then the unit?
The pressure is **114** mmHg
